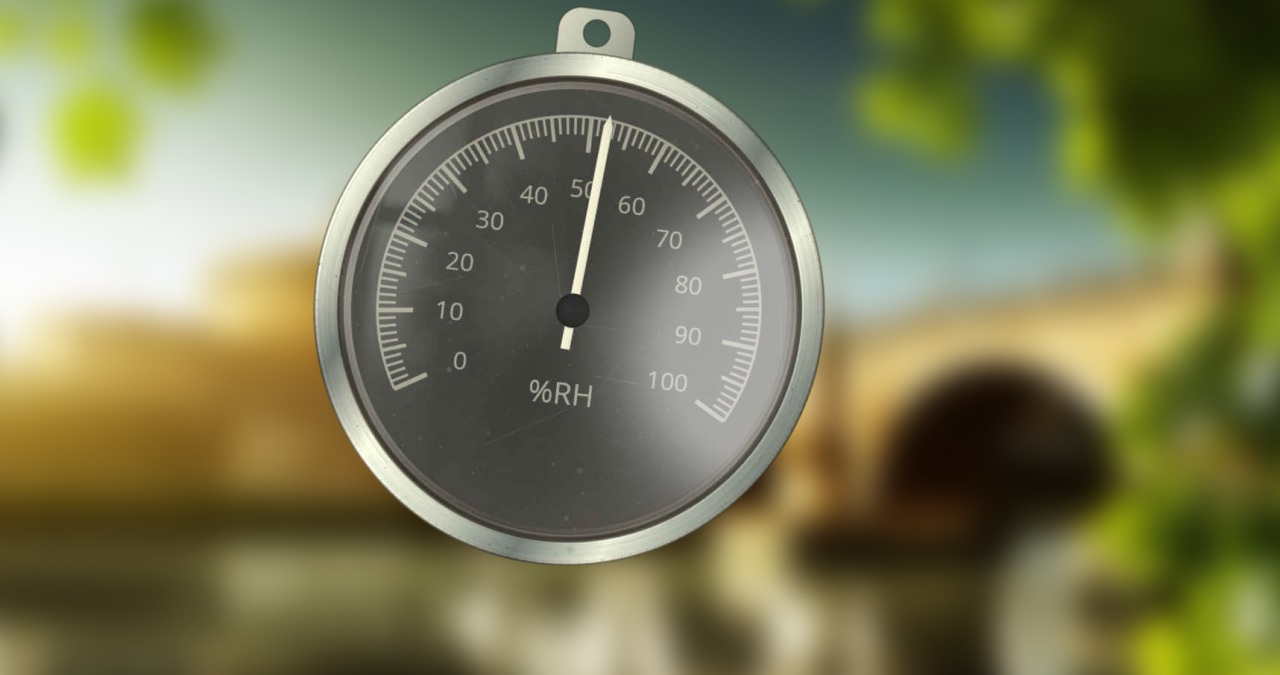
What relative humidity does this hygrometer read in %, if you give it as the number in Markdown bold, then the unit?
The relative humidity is **52** %
